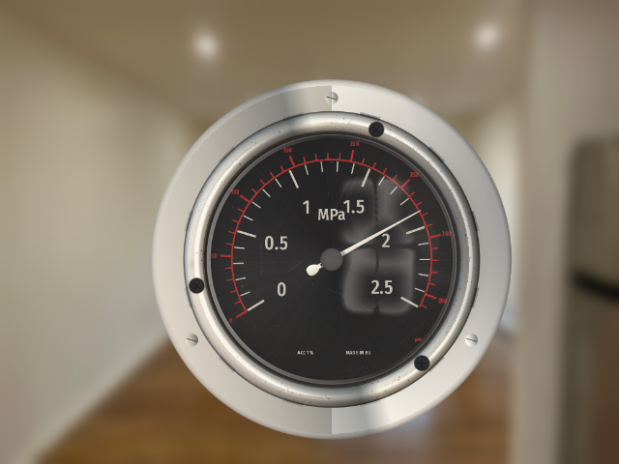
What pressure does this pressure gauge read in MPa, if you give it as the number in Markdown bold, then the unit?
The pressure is **1.9** MPa
